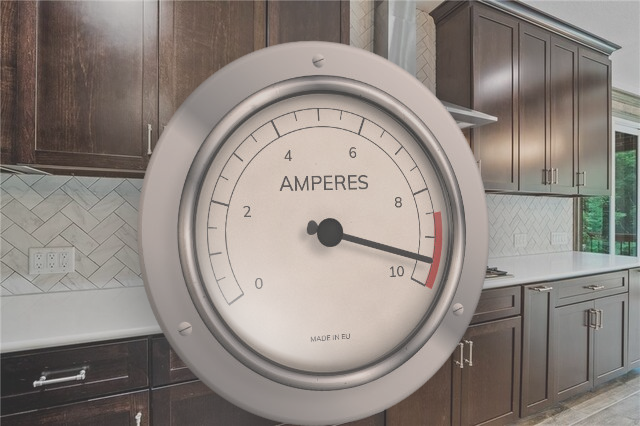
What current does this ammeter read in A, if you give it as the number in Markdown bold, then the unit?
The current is **9.5** A
